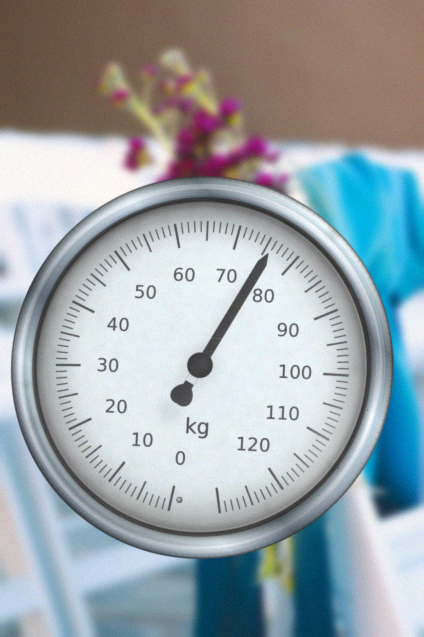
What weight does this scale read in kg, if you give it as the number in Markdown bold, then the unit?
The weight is **76** kg
